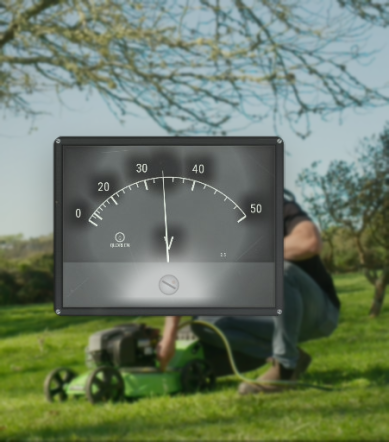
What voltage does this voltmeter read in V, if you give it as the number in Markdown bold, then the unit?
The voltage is **34** V
